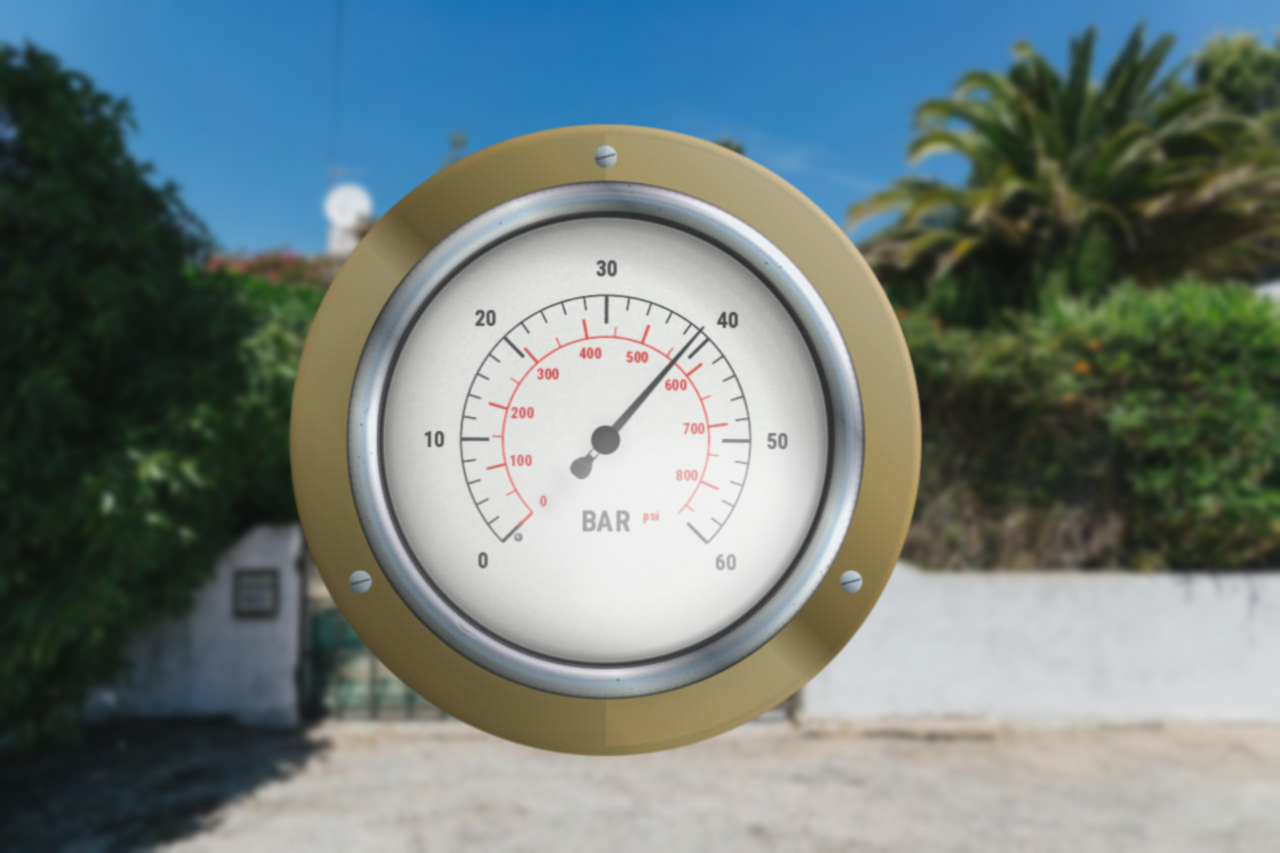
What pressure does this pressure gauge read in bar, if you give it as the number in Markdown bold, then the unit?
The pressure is **39** bar
